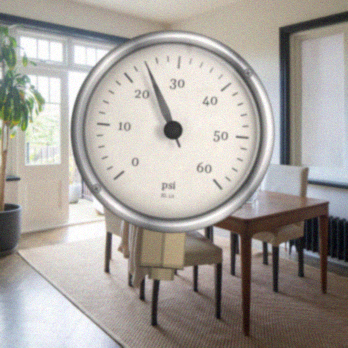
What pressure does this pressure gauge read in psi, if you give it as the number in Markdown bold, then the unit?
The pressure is **24** psi
